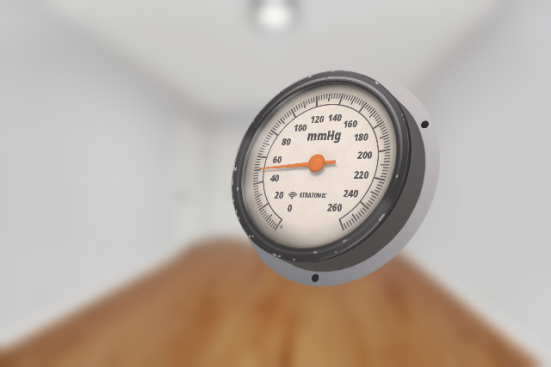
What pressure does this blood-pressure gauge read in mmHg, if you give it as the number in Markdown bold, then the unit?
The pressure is **50** mmHg
